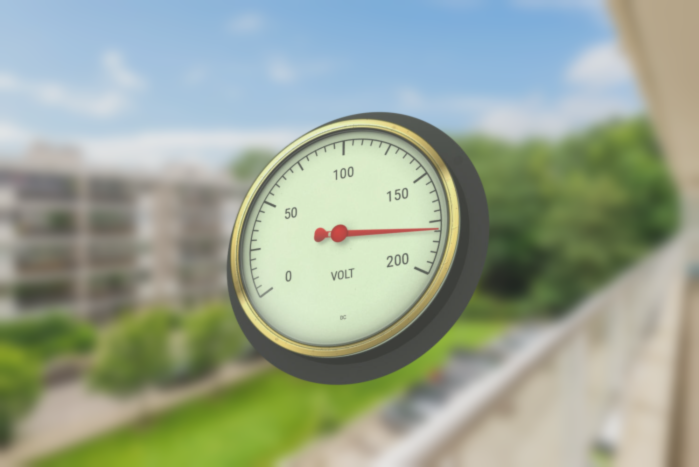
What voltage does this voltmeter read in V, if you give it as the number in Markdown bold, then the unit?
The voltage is **180** V
